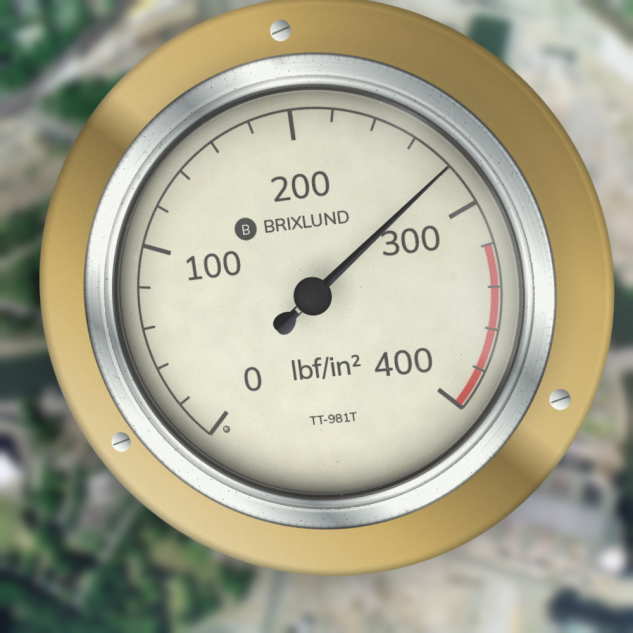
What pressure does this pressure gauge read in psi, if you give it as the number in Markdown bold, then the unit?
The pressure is **280** psi
